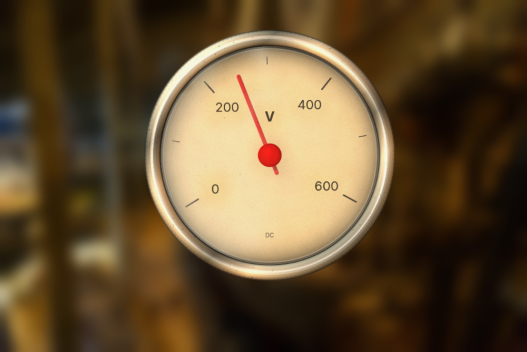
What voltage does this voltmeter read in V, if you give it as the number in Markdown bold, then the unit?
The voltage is **250** V
